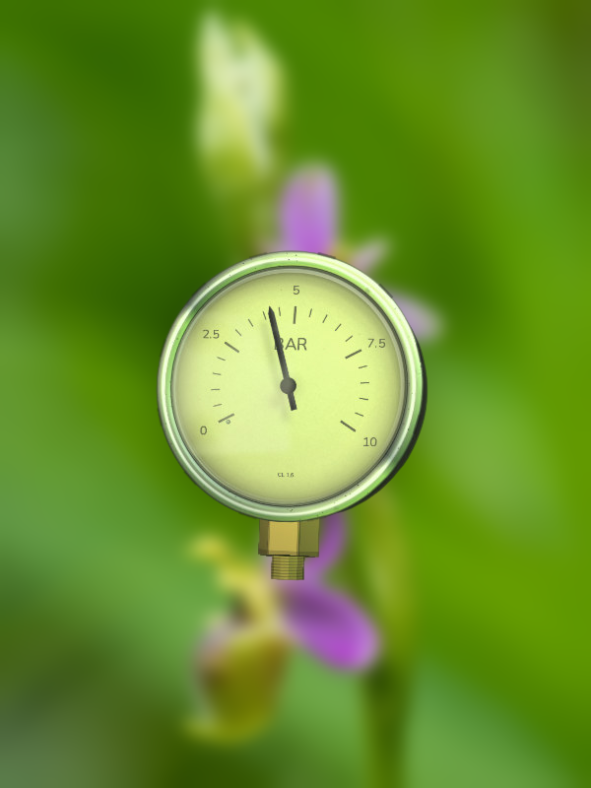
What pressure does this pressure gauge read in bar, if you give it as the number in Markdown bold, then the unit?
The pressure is **4.25** bar
